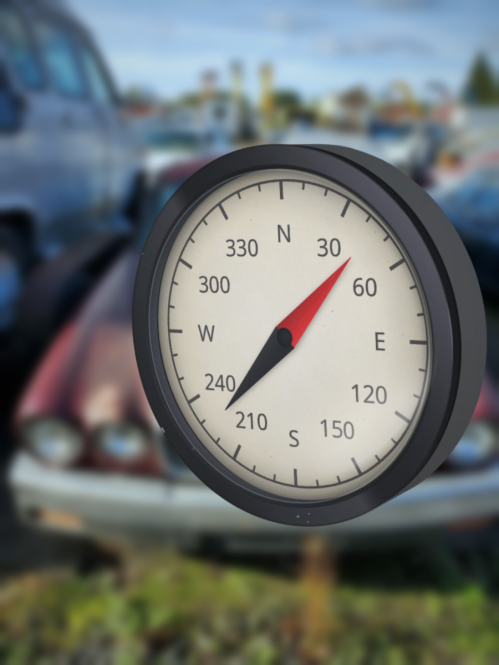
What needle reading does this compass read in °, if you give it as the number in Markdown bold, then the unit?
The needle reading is **45** °
